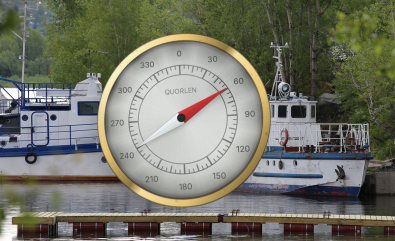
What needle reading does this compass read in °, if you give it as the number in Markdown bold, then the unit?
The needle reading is **60** °
